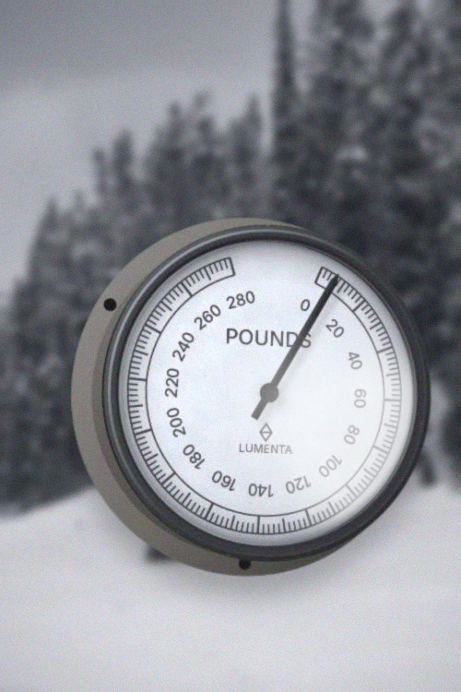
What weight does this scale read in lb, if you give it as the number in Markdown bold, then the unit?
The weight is **6** lb
